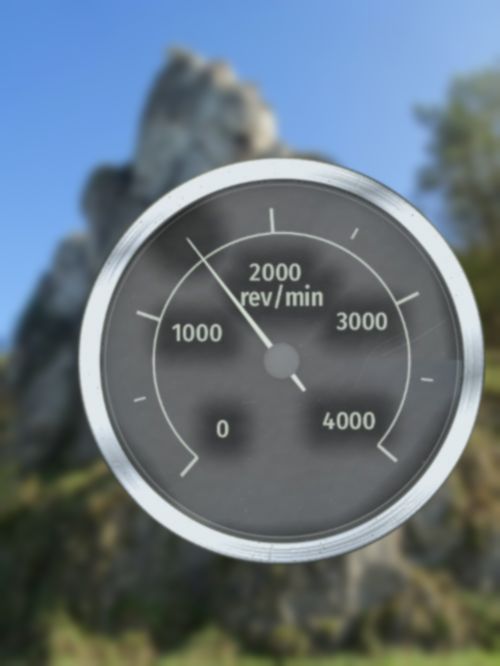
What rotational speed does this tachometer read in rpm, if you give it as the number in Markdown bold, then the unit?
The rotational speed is **1500** rpm
